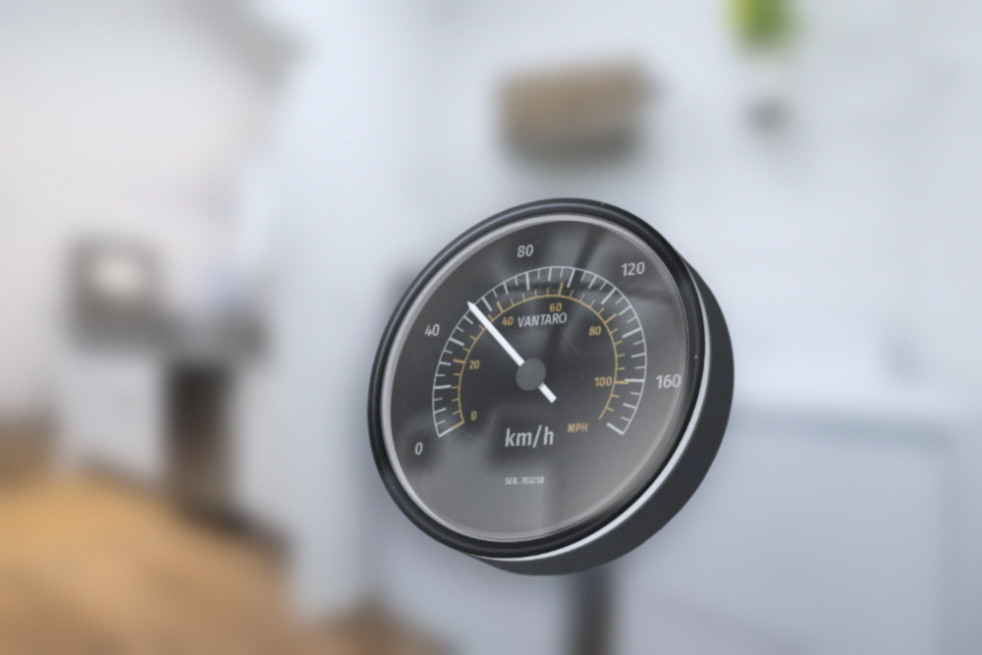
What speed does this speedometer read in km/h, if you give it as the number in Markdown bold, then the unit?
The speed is **55** km/h
